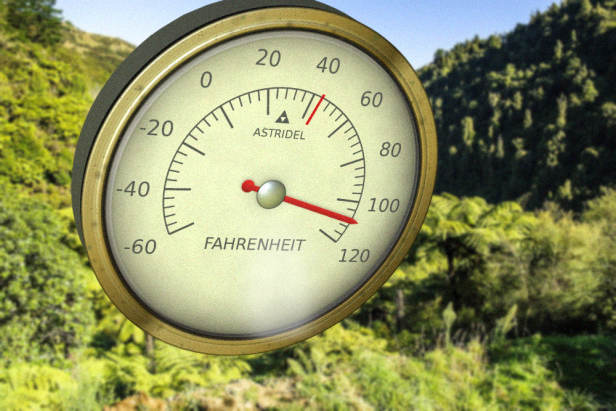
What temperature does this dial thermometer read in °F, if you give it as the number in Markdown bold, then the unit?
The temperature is **108** °F
